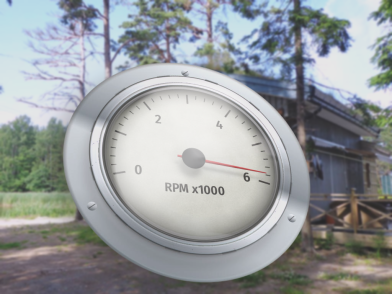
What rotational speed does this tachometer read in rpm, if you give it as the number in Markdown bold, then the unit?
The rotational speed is **5800** rpm
